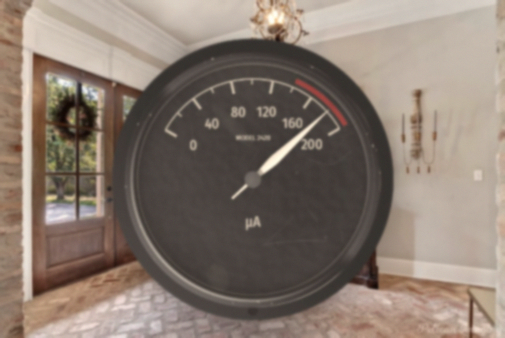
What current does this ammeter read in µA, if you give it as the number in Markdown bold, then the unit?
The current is **180** µA
